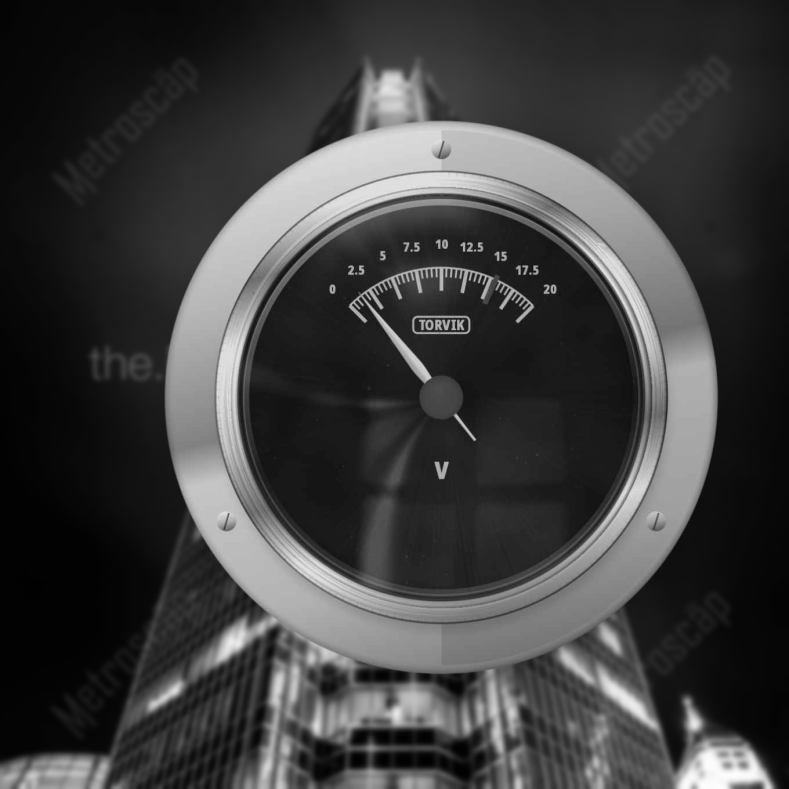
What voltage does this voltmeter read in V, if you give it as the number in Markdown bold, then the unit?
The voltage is **1.5** V
